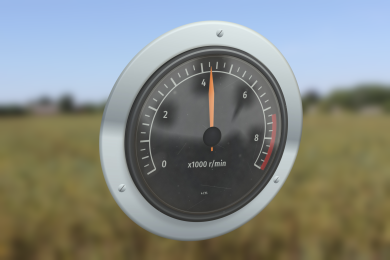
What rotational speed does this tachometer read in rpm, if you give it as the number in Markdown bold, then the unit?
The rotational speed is **4250** rpm
